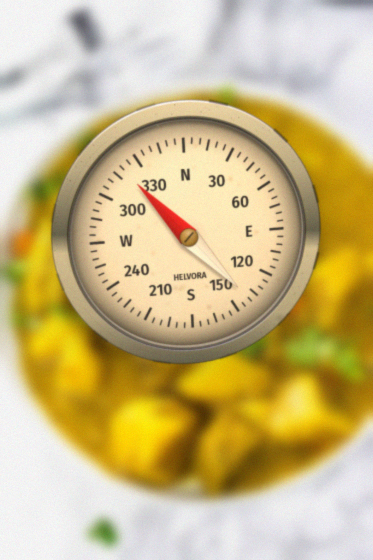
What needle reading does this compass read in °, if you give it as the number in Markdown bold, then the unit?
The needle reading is **320** °
